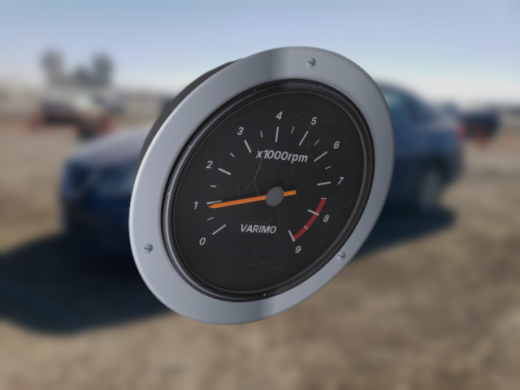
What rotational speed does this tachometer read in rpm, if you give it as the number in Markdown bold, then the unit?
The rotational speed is **1000** rpm
